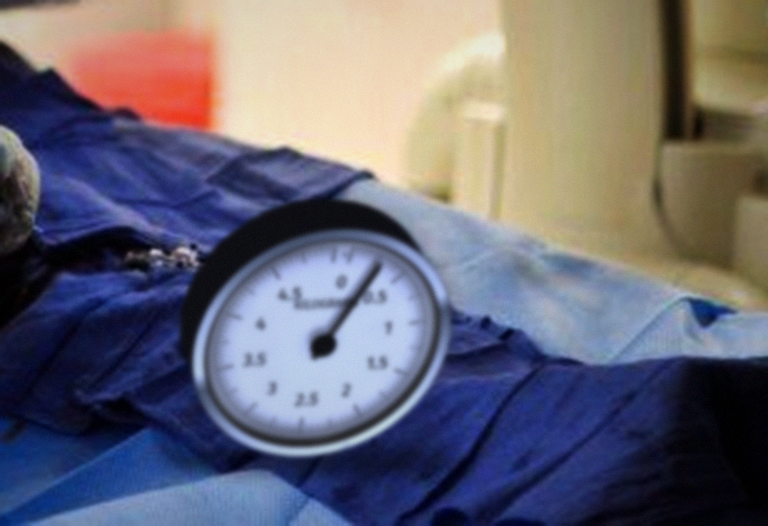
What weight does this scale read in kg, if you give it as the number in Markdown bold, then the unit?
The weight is **0.25** kg
